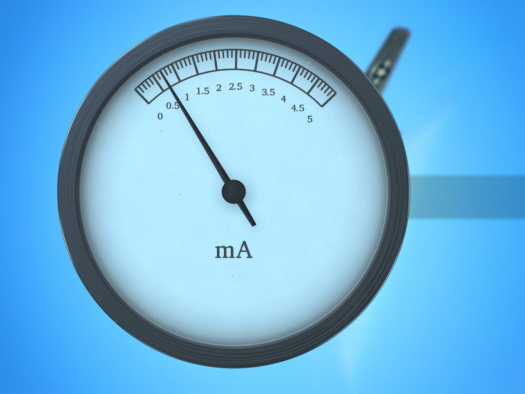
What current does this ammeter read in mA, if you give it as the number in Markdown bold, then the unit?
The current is **0.7** mA
